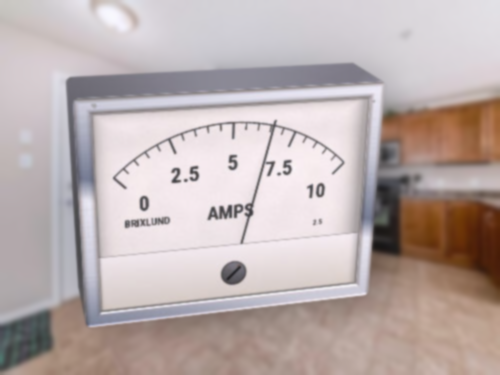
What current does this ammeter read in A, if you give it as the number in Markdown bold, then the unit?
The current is **6.5** A
